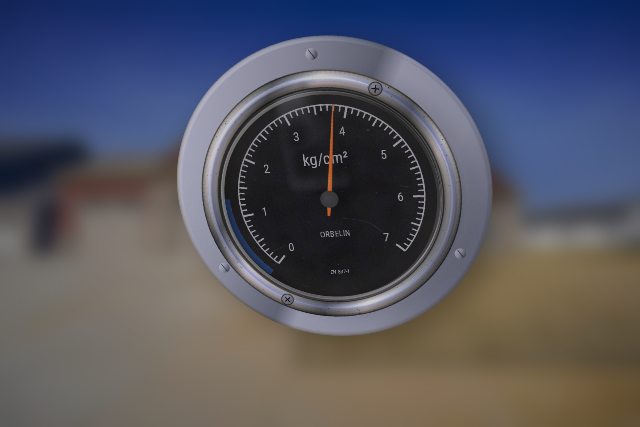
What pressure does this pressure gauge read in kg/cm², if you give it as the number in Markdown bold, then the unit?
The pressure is **3.8** kg/cm²
